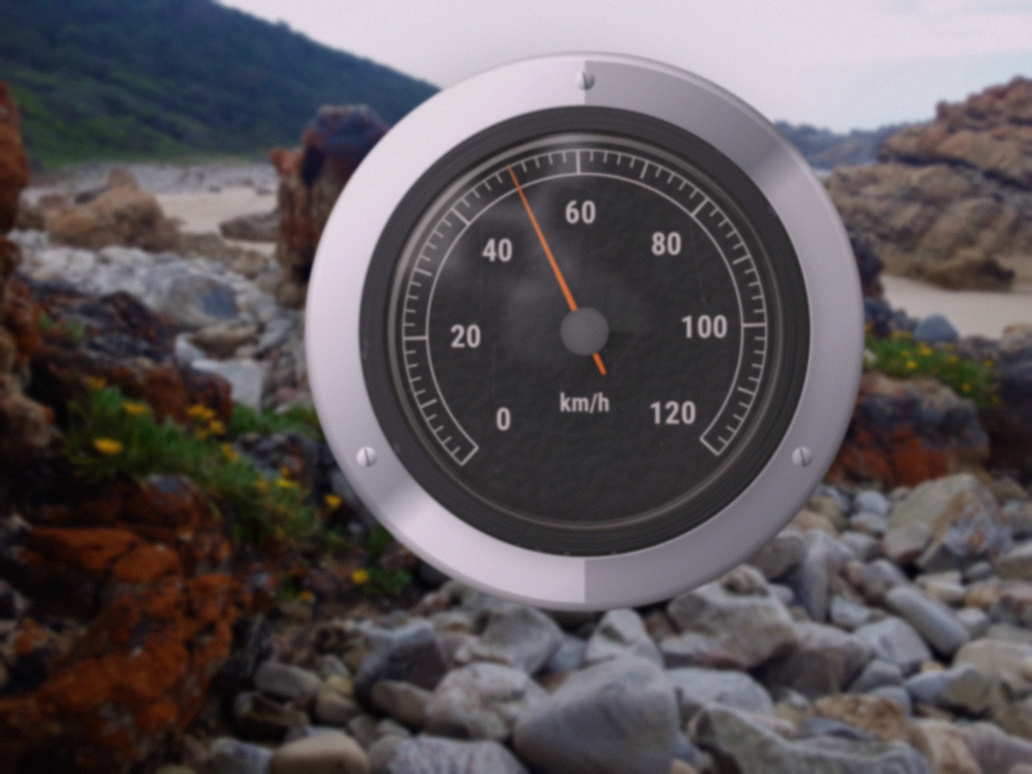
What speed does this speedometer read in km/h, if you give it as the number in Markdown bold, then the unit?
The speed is **50** km/h
